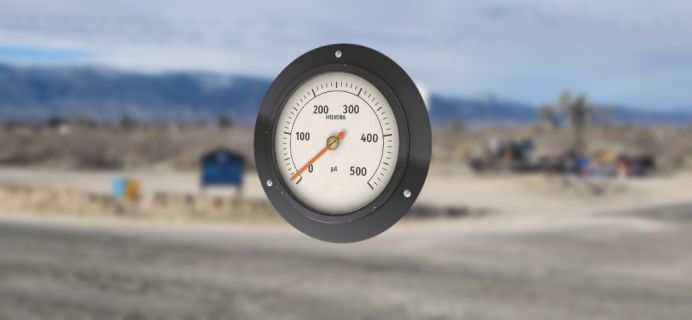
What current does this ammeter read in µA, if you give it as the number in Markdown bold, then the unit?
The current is **10** µA
